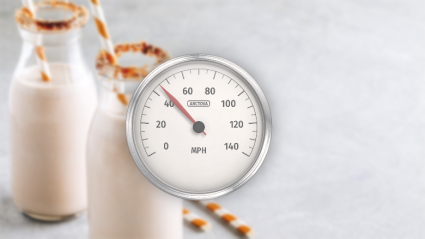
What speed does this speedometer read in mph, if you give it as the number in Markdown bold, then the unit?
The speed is **45** mph
